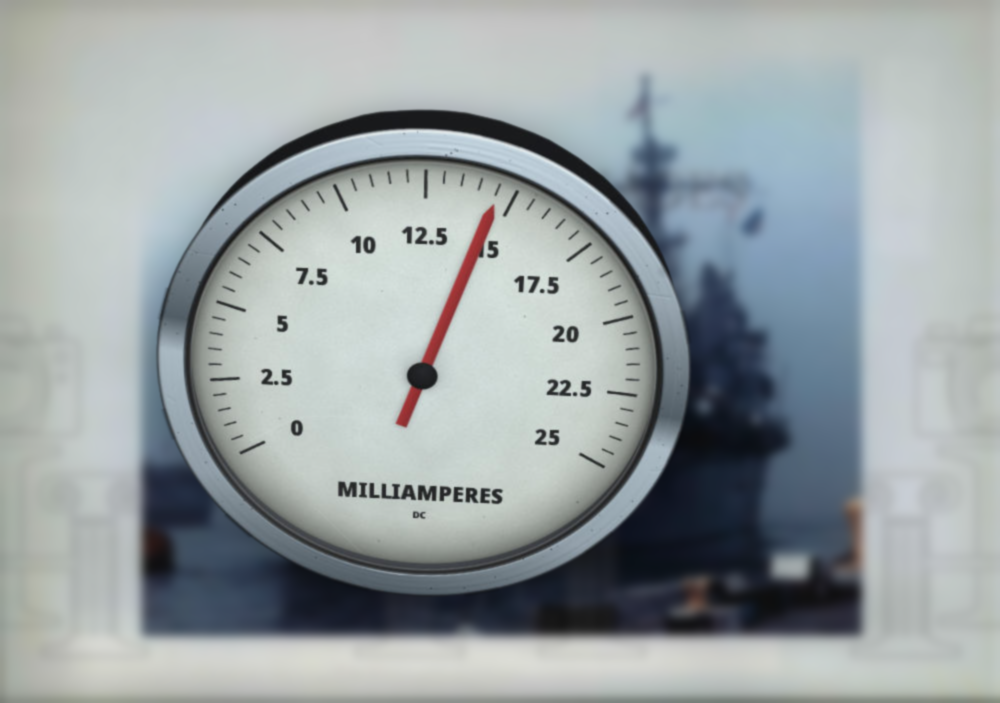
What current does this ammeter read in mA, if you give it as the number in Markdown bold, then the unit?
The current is **14.5** mA
